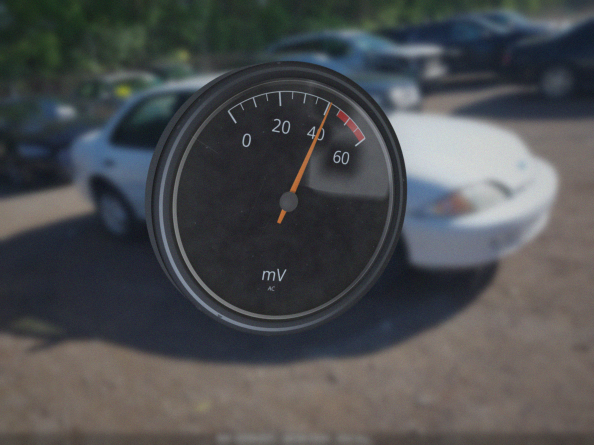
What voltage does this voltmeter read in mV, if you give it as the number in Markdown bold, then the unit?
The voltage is **40** mV
